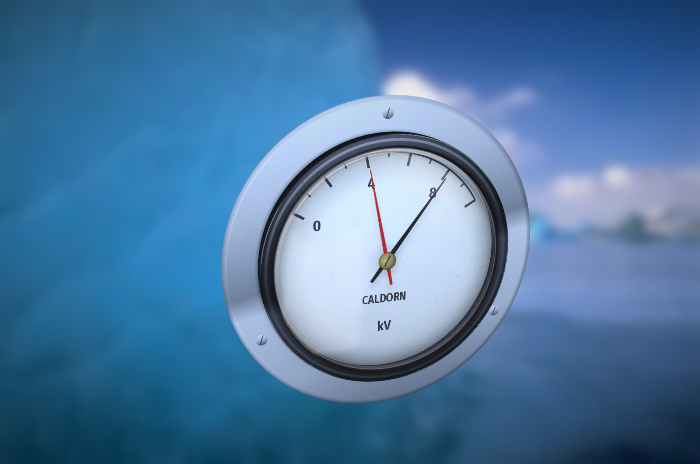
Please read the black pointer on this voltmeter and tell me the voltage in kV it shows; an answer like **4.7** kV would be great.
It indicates **8** kV
